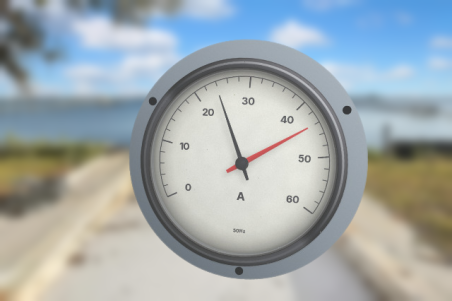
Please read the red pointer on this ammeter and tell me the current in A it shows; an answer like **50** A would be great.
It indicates **44** A
